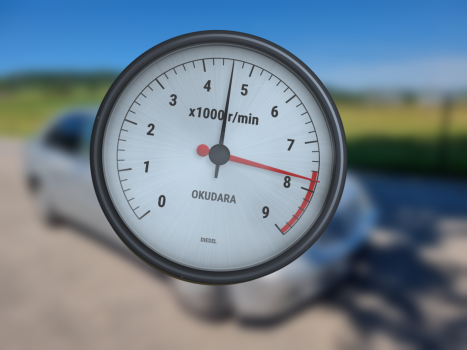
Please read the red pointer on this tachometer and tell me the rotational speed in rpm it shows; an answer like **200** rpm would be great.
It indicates **7800** rpm
